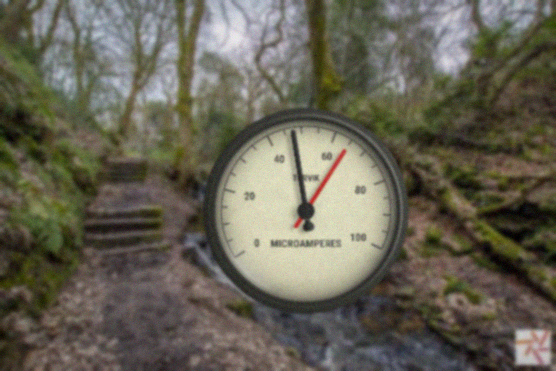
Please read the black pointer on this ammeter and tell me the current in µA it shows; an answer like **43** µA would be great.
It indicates **47.5** µA
